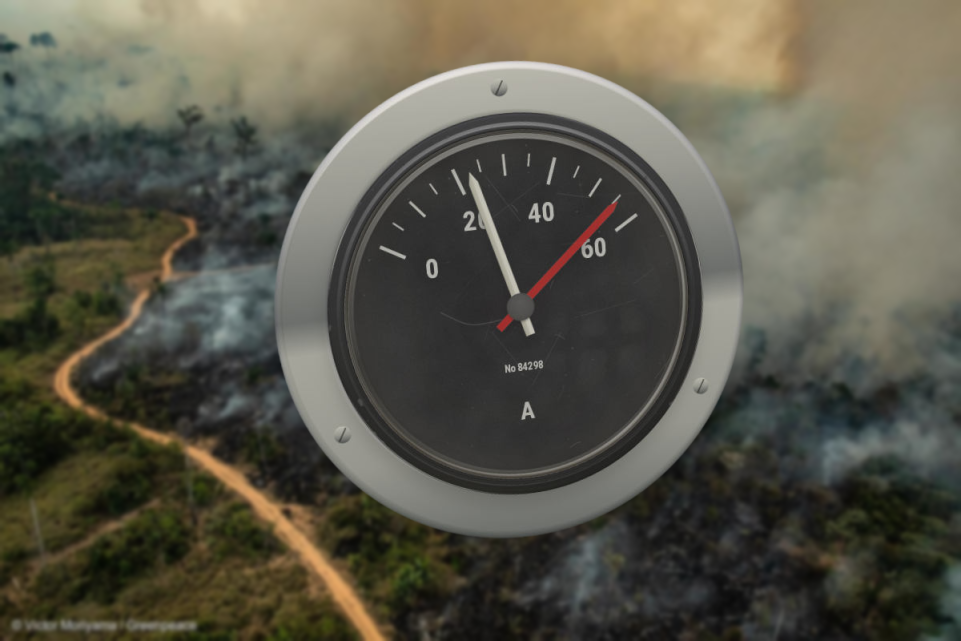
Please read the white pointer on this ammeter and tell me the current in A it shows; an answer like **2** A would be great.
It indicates **22.5** A
